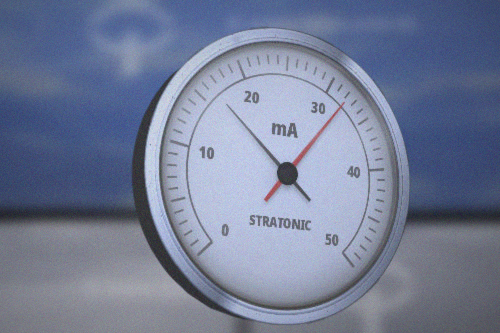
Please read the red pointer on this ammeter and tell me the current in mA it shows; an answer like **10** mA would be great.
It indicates **32** mA
